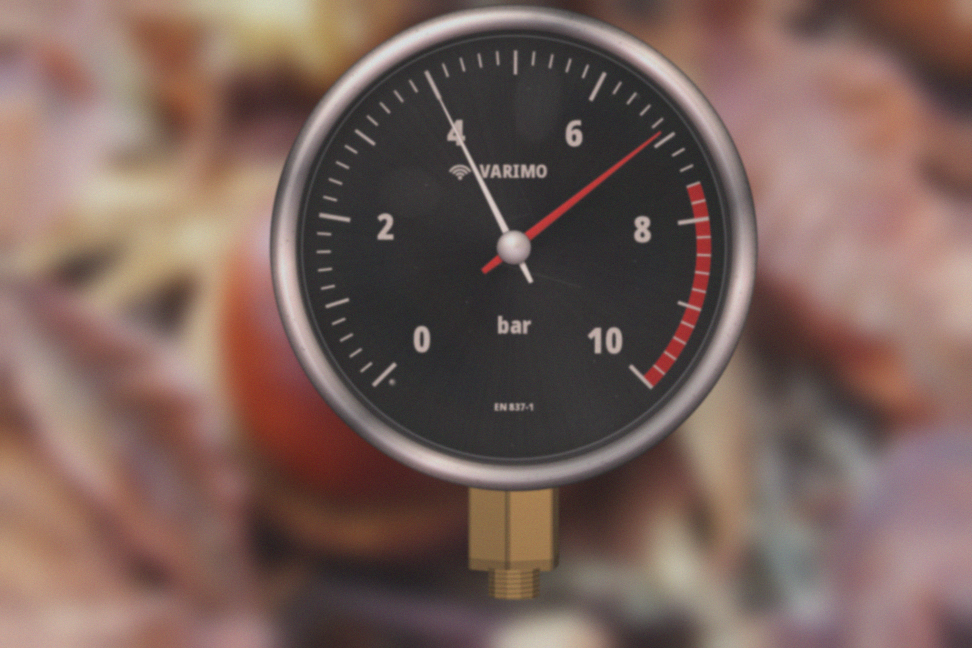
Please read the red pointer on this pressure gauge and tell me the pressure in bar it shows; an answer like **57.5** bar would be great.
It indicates **6.9** bar
